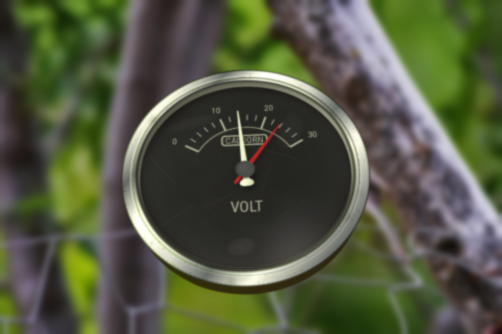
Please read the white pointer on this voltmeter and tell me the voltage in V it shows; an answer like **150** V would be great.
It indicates **14** V
